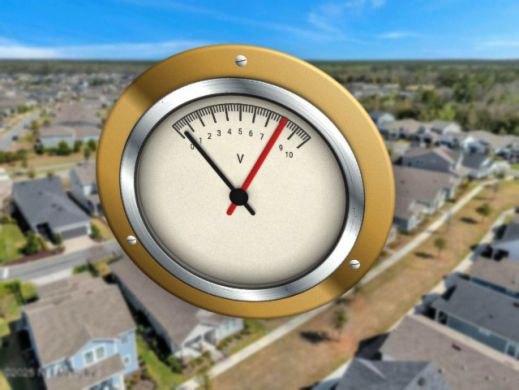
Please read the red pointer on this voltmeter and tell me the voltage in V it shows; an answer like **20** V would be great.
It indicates **8** V
